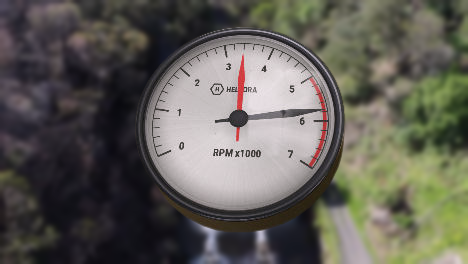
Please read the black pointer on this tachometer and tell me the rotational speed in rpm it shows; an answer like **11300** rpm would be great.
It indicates **5800** rpm
